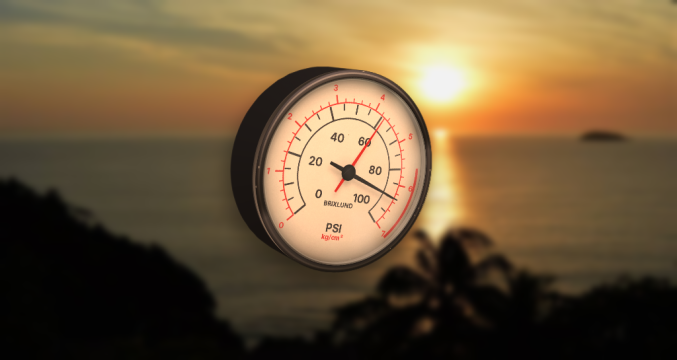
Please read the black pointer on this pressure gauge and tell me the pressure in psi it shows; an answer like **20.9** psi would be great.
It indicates **90** psi
